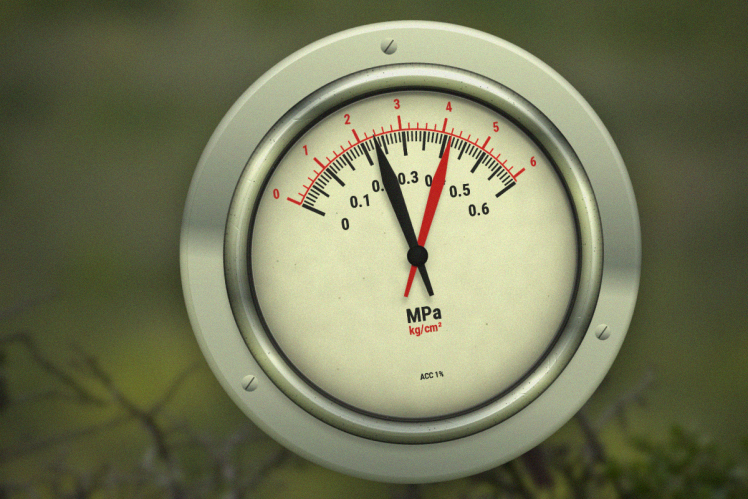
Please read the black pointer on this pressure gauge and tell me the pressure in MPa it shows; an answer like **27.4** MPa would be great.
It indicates **0.23** MPa
